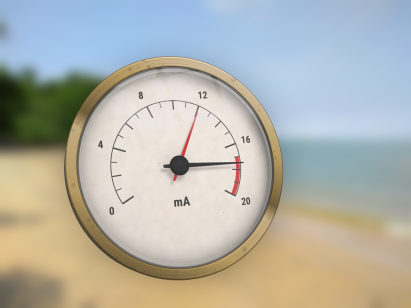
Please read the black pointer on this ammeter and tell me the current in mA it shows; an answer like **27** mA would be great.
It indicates **17.5** mA
